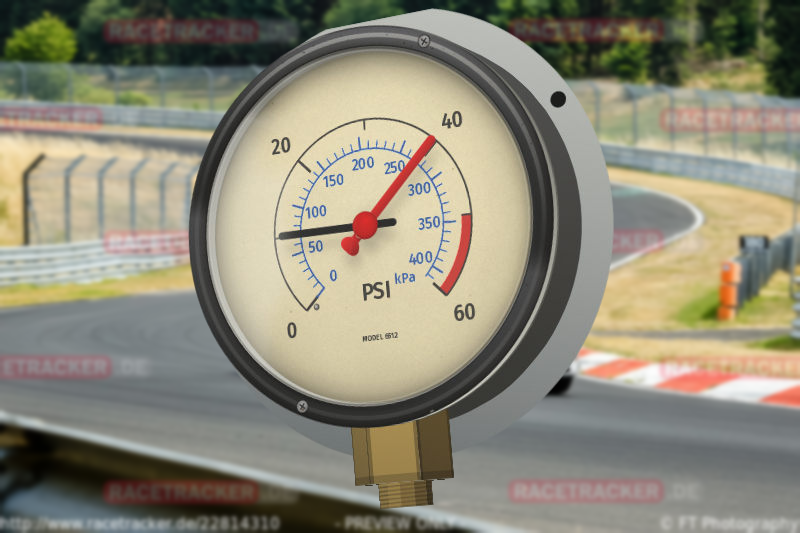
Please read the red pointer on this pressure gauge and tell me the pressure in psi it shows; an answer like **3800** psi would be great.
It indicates **40** psi
